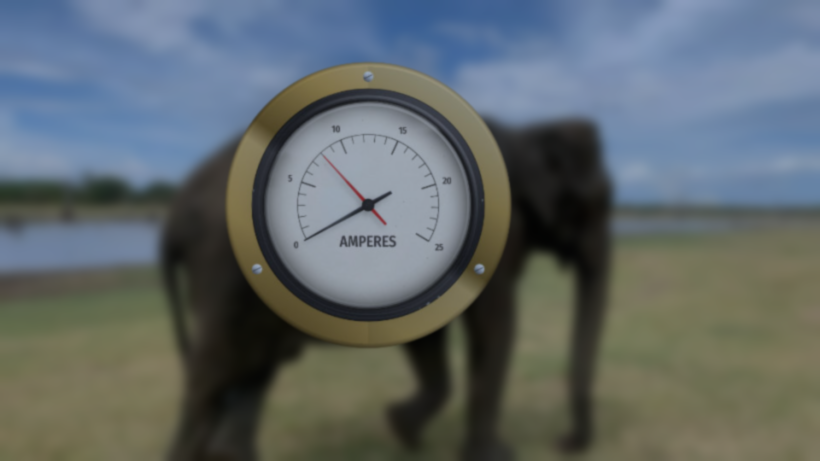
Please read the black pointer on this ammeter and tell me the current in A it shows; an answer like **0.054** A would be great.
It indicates **0** A
